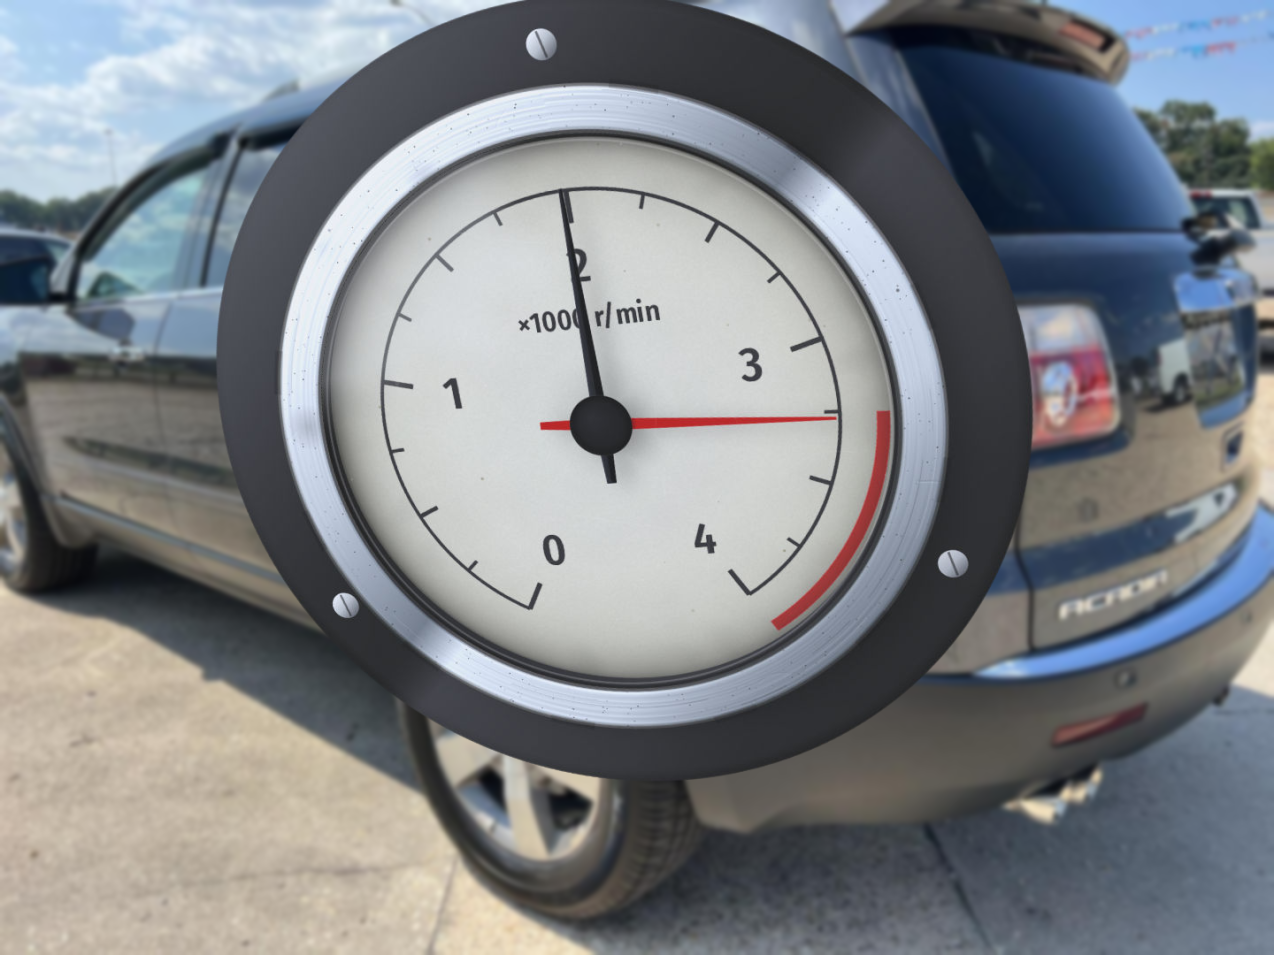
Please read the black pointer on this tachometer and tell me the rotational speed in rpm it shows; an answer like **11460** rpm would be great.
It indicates **2000** rpm
